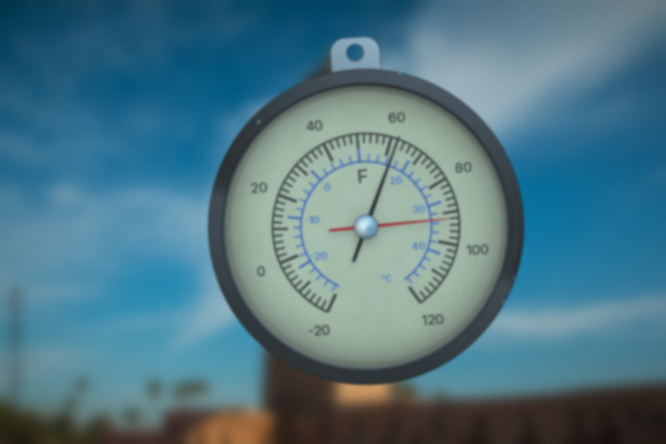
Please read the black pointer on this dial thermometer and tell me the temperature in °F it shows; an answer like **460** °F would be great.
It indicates **62** °F
